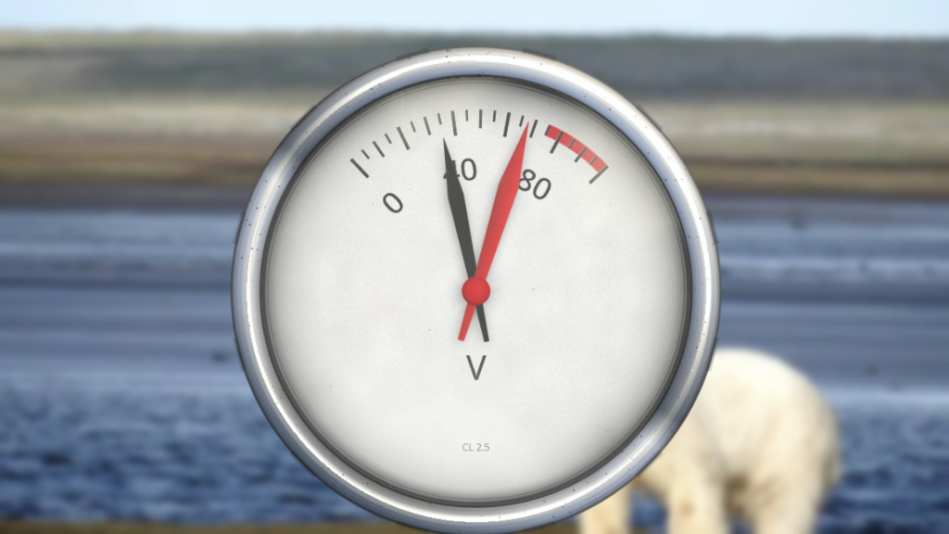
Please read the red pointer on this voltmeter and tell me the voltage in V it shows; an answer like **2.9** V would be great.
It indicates **67.5** V
